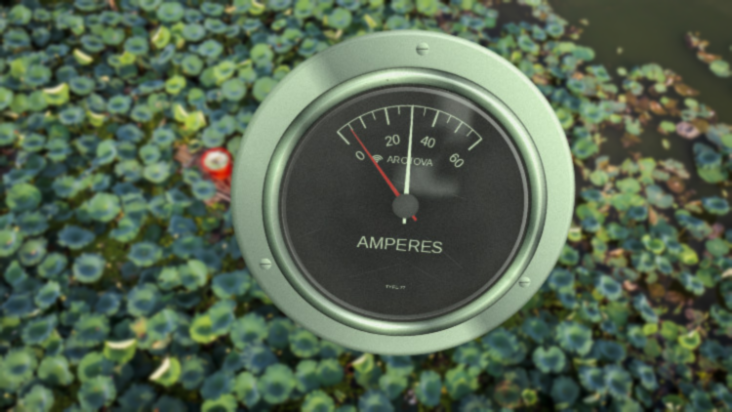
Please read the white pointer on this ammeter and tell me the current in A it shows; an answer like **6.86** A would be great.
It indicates **30** A
